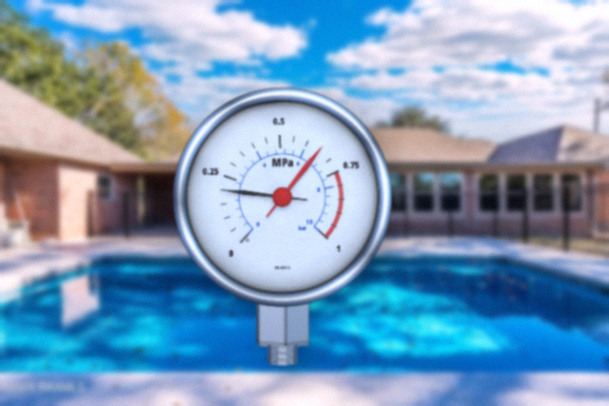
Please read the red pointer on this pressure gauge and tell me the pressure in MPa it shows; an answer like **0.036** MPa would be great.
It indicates **0.65** MPa
